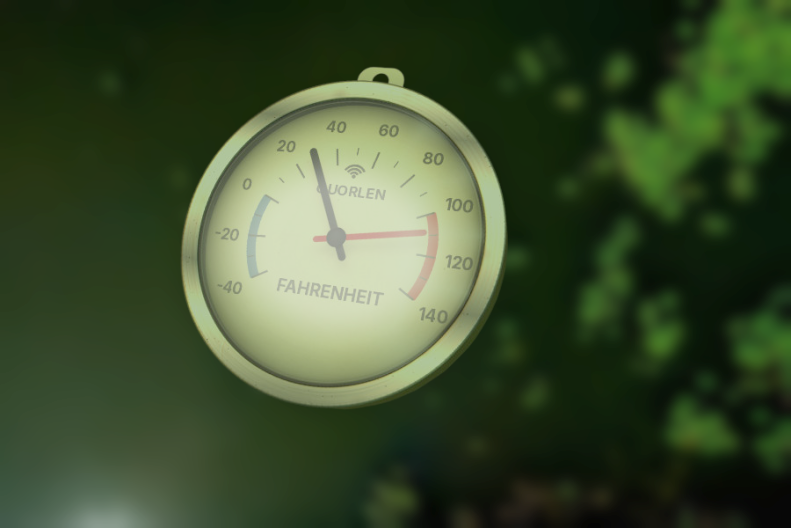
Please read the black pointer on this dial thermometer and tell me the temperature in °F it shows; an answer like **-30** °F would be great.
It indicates **30** °F
